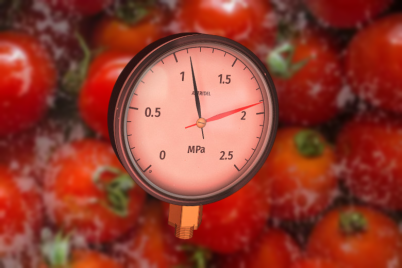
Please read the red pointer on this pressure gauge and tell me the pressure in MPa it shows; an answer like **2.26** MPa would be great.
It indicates **1.9** MPa
